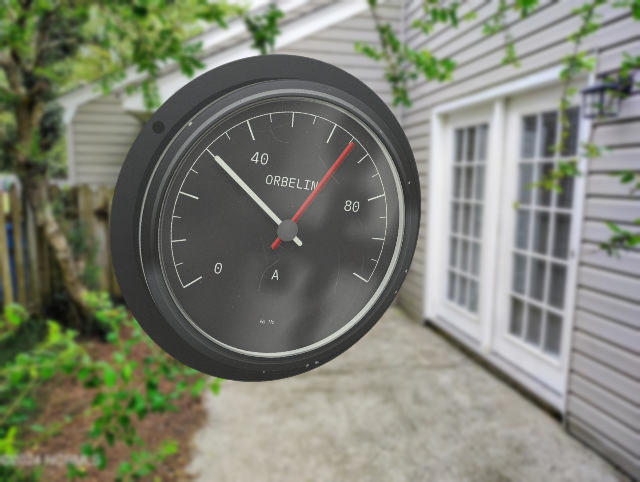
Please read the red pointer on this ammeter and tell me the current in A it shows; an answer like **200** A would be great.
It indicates **65** A
